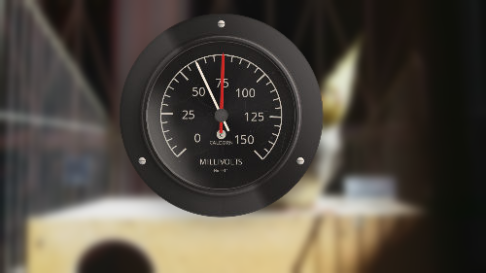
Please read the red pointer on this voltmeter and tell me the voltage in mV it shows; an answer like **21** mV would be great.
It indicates **75** mV
